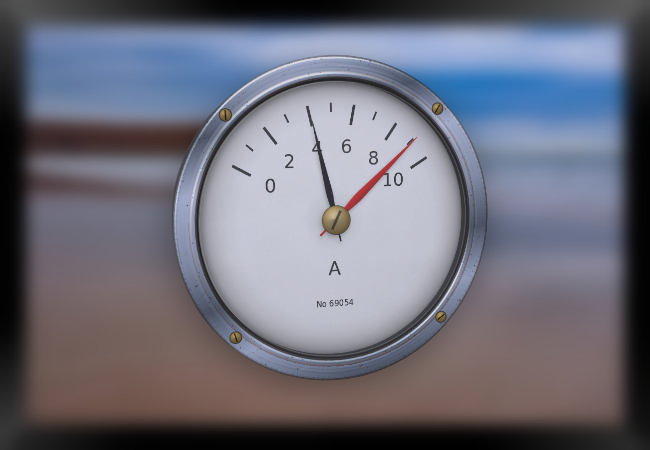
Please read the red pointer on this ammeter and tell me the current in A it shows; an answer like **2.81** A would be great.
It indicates **9** A
